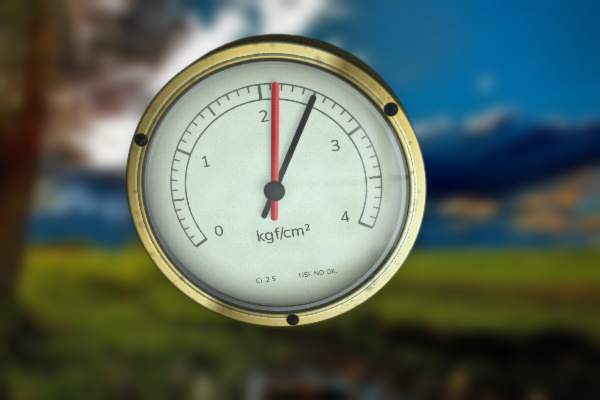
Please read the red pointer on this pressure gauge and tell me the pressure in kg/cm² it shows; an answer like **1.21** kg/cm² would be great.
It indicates **2.15** kg/cm²
